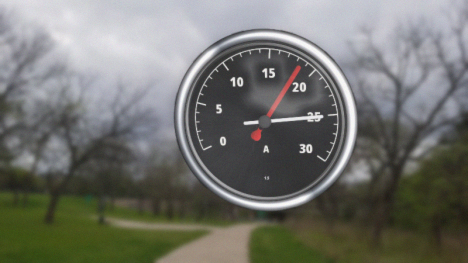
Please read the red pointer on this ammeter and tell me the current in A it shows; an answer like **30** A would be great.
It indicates **18.5** A
